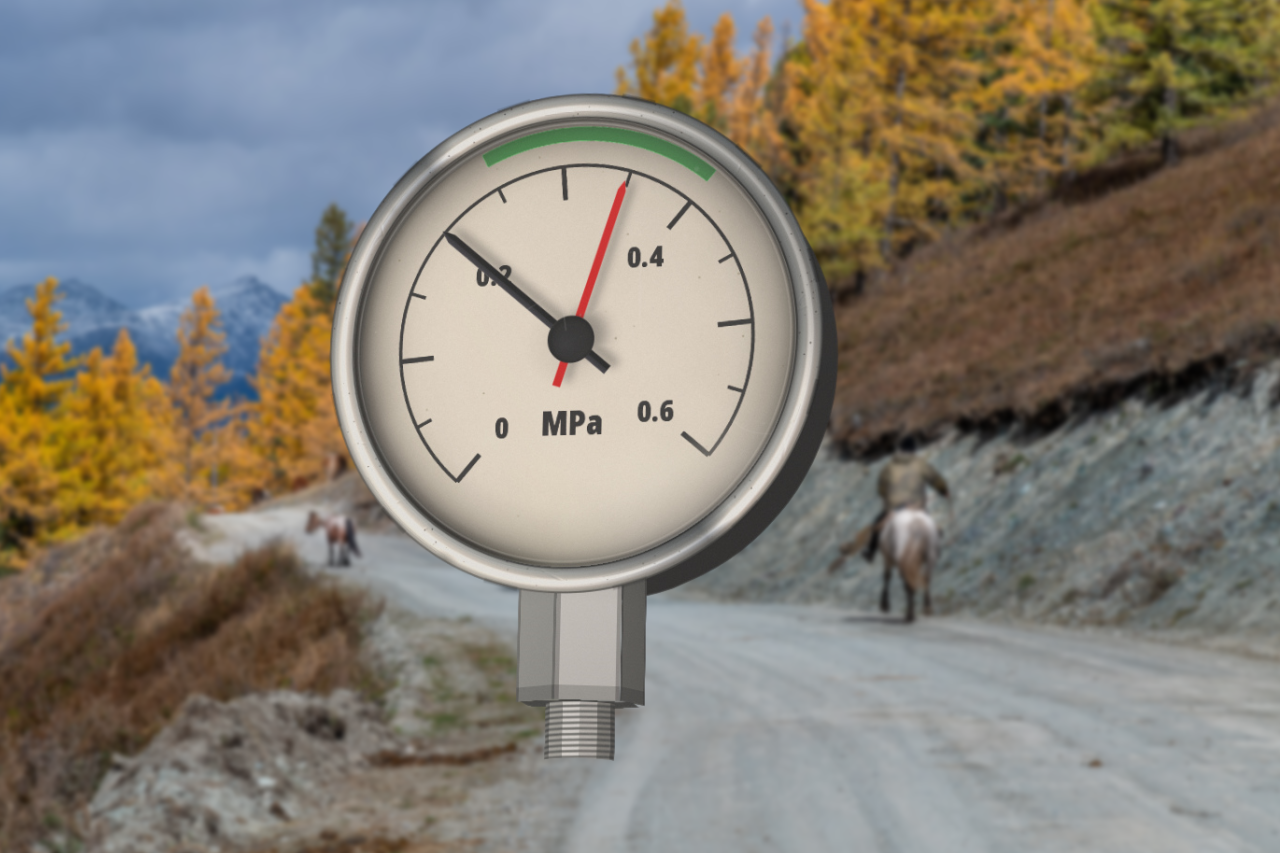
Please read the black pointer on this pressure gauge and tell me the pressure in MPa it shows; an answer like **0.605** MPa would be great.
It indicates **0.2** MPa
